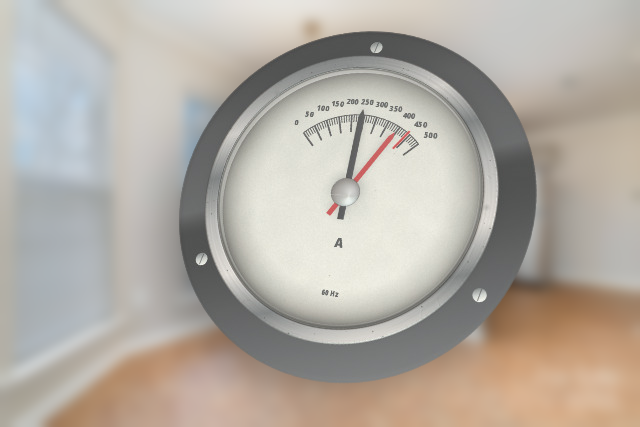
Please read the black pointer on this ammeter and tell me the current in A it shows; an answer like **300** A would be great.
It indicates **250** A
